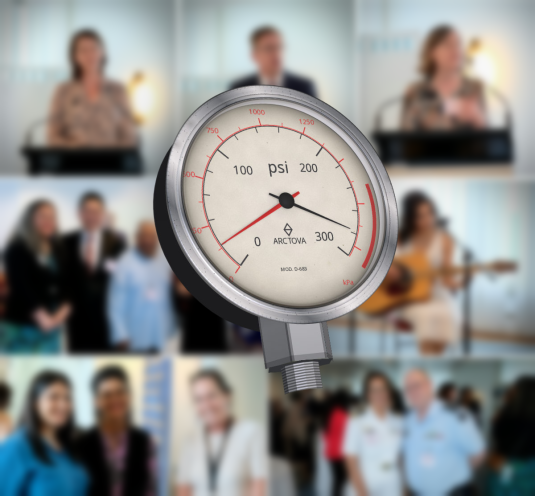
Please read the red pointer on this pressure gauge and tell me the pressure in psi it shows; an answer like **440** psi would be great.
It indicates **20** psi
